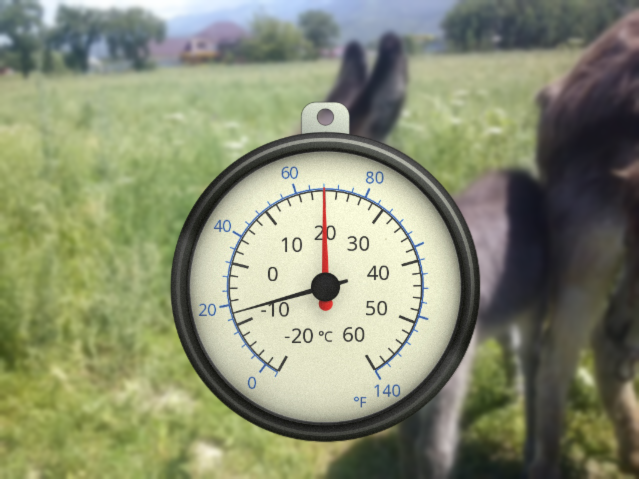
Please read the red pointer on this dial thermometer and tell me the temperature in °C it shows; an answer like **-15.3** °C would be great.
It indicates **20** °C
